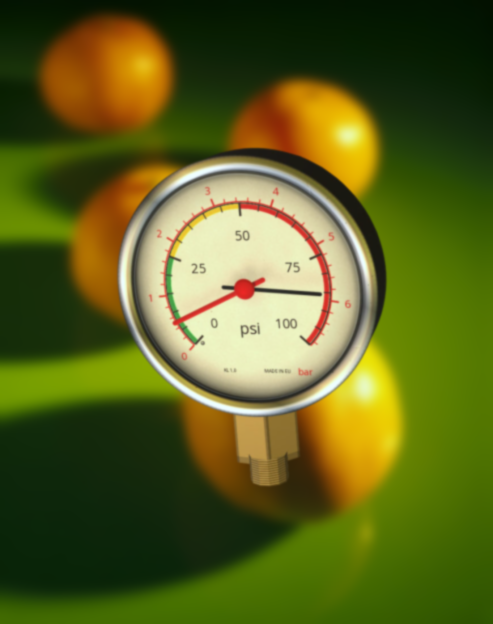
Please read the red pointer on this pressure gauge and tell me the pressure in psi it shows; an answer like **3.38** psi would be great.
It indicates **7.5** psi
